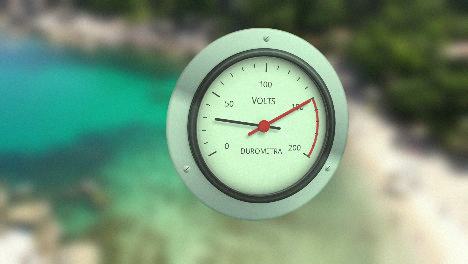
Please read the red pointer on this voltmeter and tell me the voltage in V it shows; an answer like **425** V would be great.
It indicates **150** V
